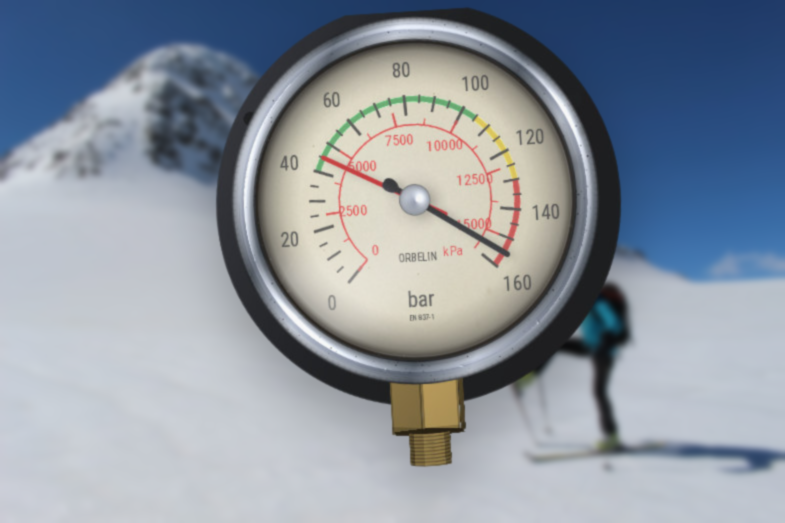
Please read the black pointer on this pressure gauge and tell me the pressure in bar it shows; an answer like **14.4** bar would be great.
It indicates **155** bar
